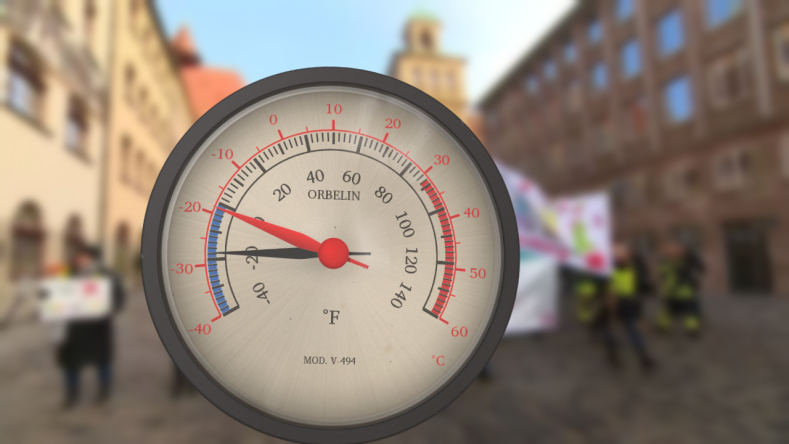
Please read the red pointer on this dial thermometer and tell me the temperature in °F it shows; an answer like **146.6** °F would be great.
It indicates **-2** °F
